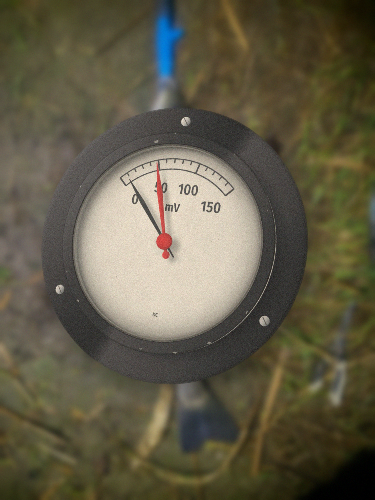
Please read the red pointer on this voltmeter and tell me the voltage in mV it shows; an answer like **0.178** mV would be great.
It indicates **50** mV
